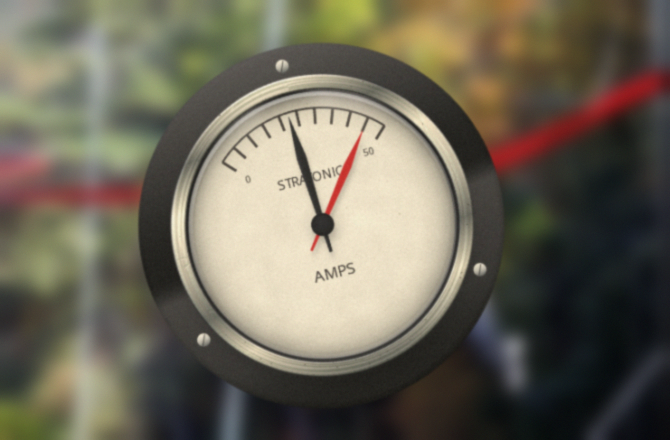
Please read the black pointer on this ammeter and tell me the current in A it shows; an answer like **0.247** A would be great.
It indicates **22.5** A
